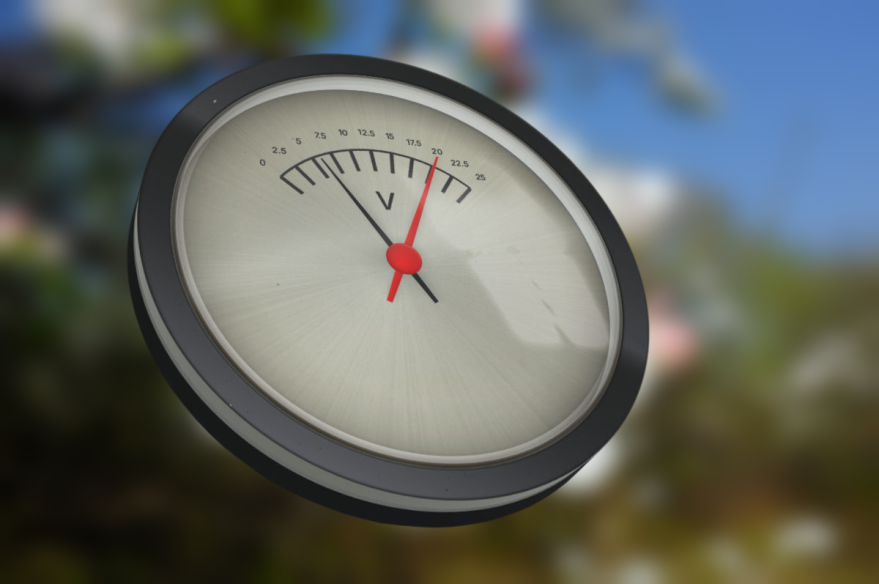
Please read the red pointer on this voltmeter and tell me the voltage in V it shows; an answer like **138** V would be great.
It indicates **20** V
